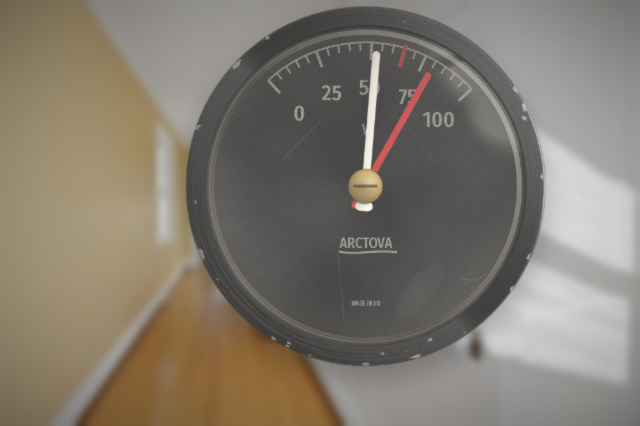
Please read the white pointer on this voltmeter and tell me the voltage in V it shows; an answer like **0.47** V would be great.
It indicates **52.5** V
